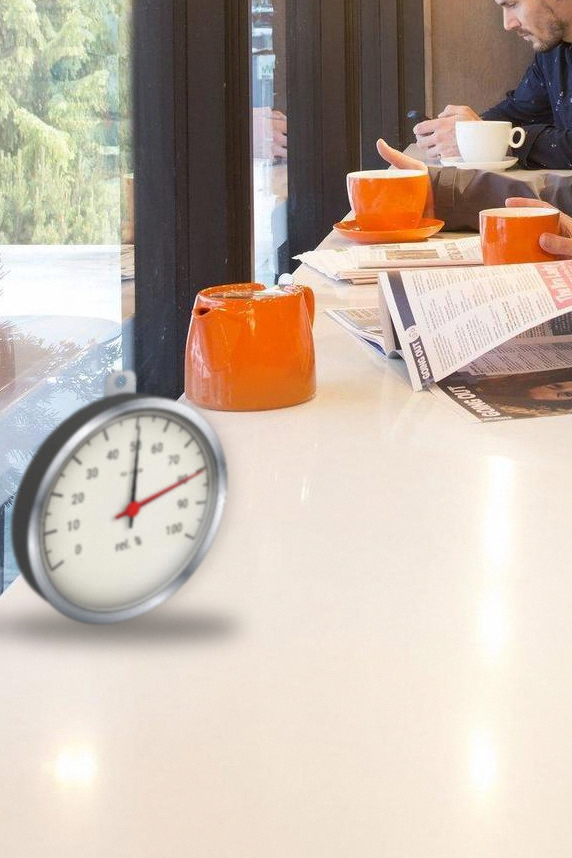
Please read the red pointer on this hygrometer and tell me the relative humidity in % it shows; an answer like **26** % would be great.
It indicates **80** %
